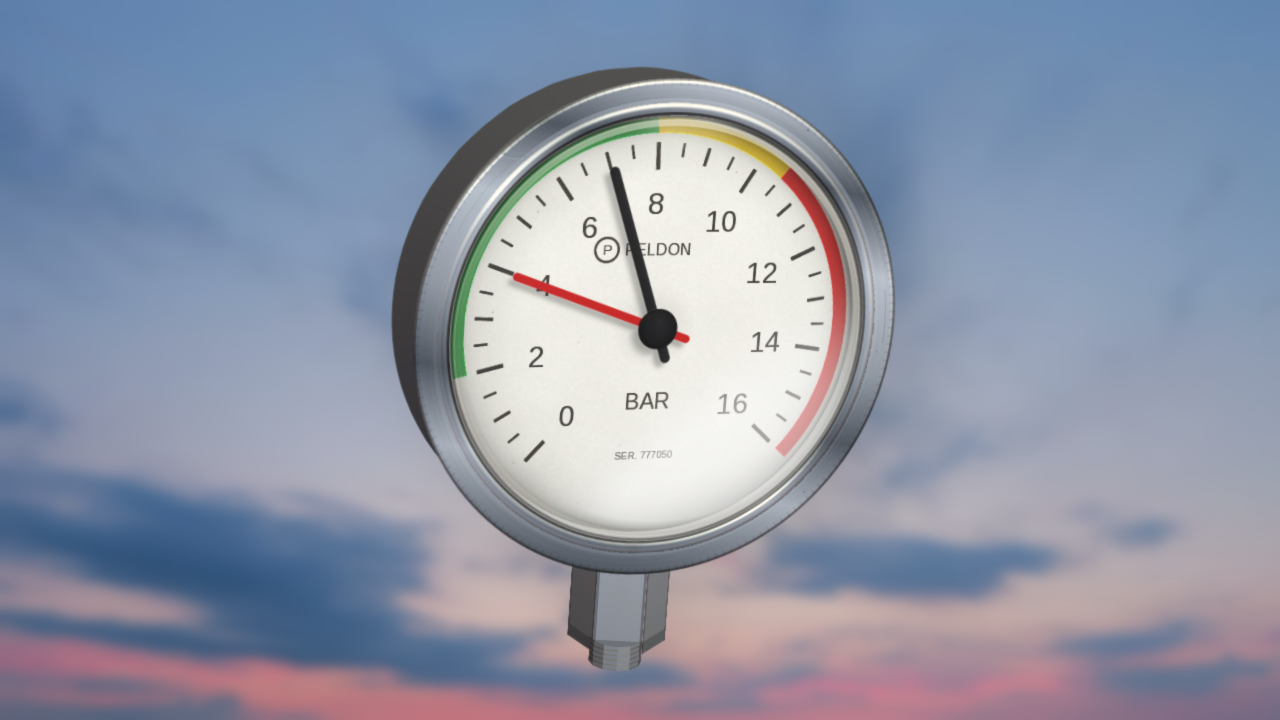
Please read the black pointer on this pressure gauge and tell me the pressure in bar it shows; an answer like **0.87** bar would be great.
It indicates **7** bar
